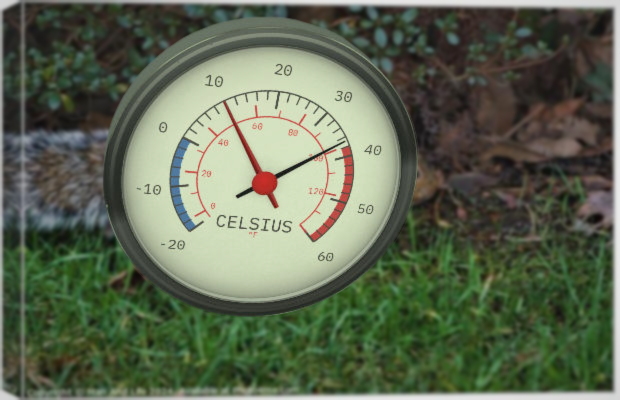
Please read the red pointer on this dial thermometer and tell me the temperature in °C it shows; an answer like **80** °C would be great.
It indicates **10** °C
